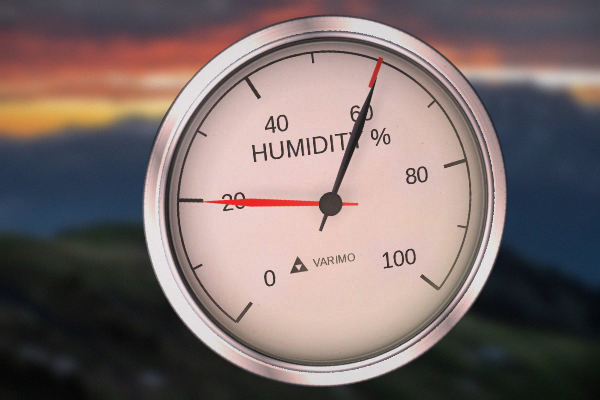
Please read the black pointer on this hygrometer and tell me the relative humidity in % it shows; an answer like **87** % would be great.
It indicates **60** %
